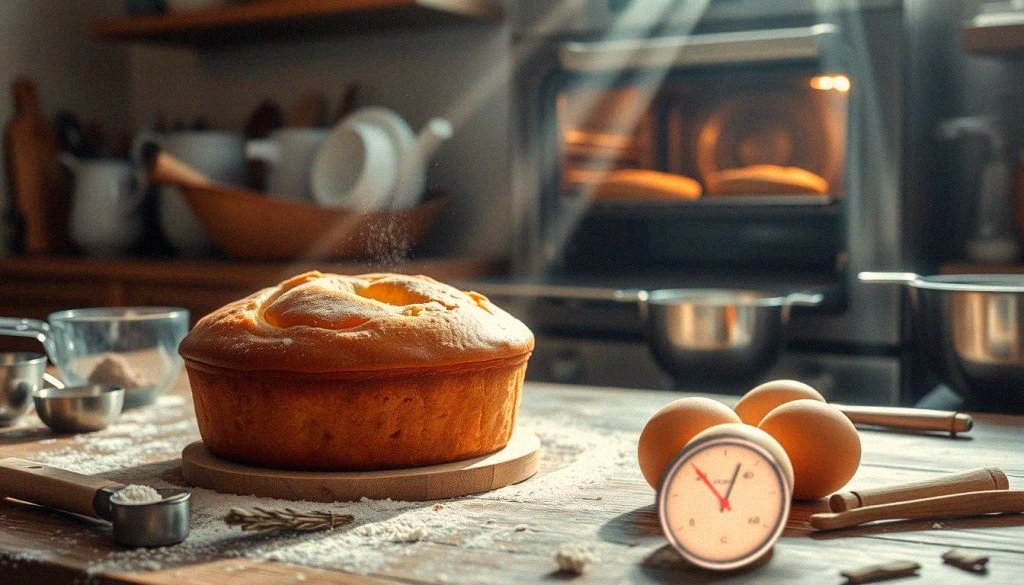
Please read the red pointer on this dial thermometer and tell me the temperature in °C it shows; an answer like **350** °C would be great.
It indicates **20** °C
